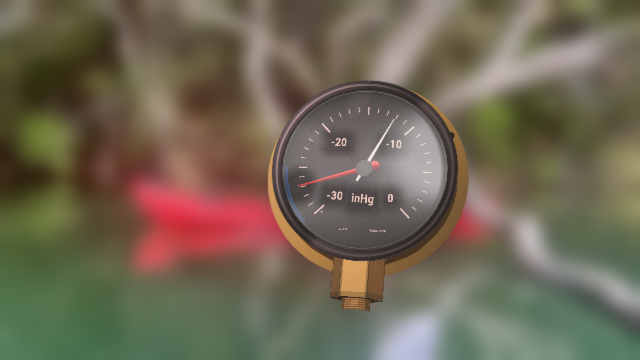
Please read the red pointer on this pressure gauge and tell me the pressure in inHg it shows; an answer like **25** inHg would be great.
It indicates **-27** inHg
